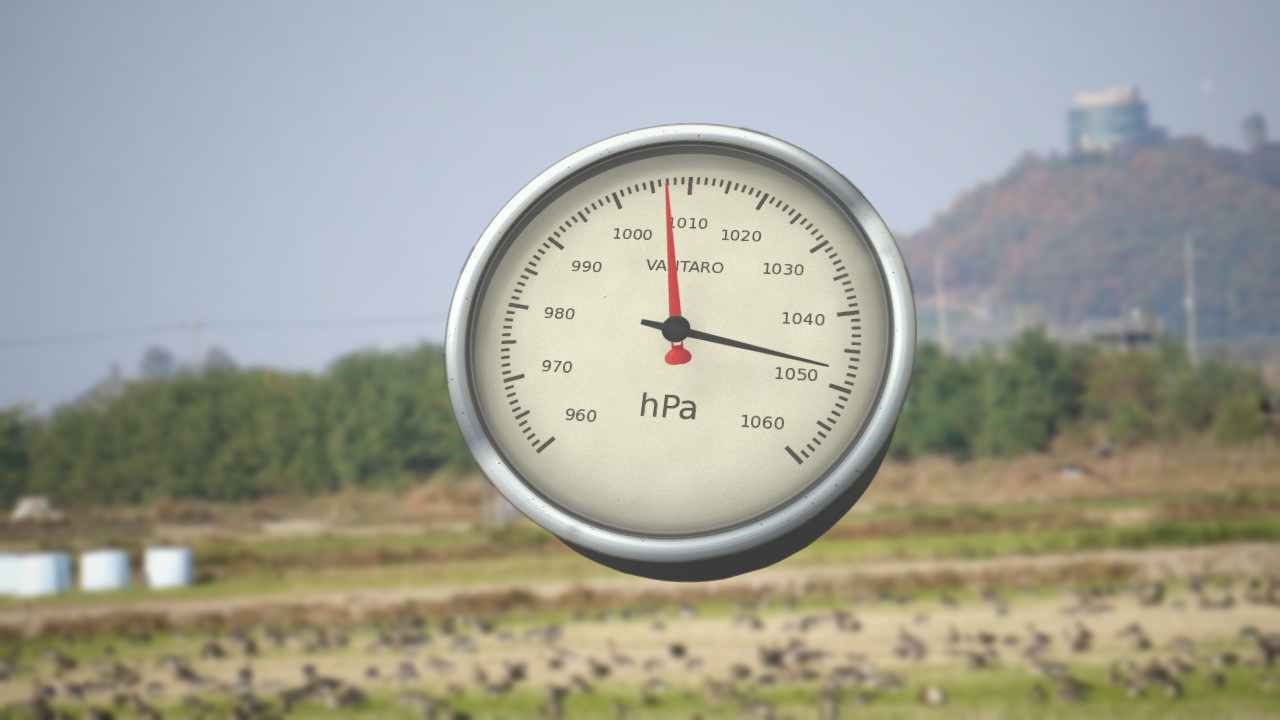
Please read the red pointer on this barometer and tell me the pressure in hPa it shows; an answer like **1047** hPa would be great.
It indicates **1007** hPa
